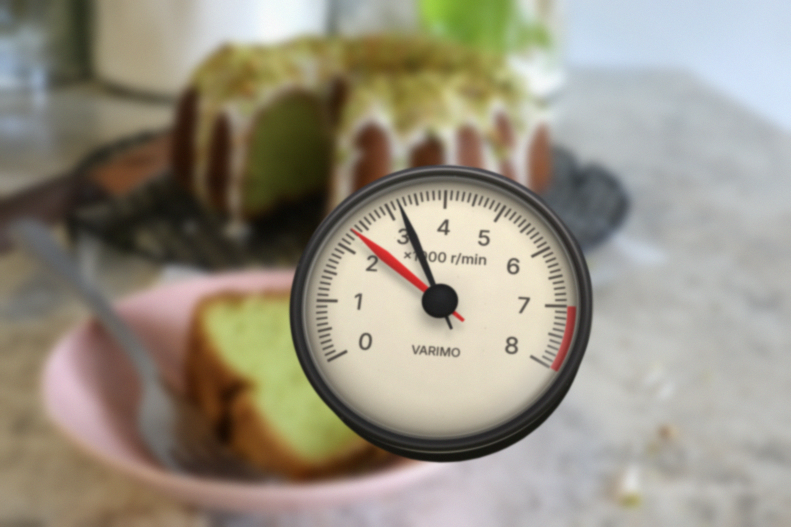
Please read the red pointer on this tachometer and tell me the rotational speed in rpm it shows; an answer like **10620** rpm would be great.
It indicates **2300** rpm
